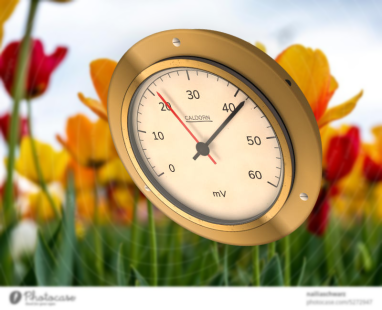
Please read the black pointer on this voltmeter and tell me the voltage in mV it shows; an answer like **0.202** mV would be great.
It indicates **42** mV
